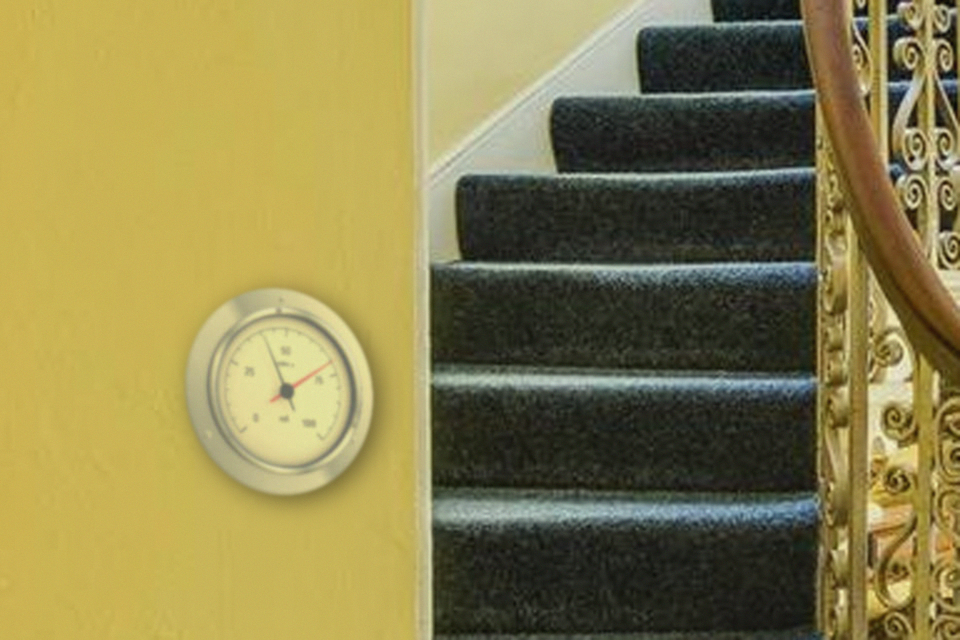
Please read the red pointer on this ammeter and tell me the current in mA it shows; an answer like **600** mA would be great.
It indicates **70** mA
